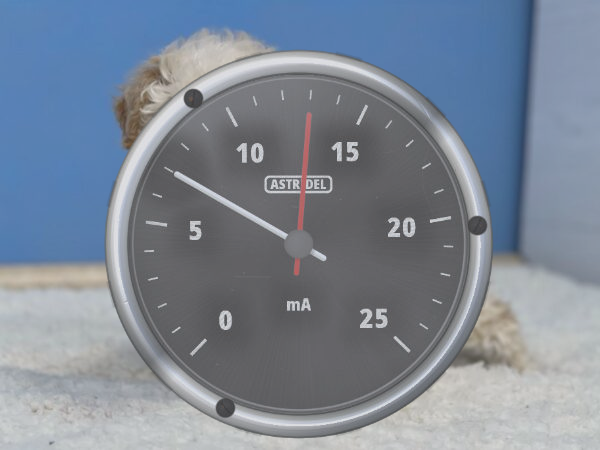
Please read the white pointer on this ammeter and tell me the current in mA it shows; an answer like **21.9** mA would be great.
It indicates **7** mA
